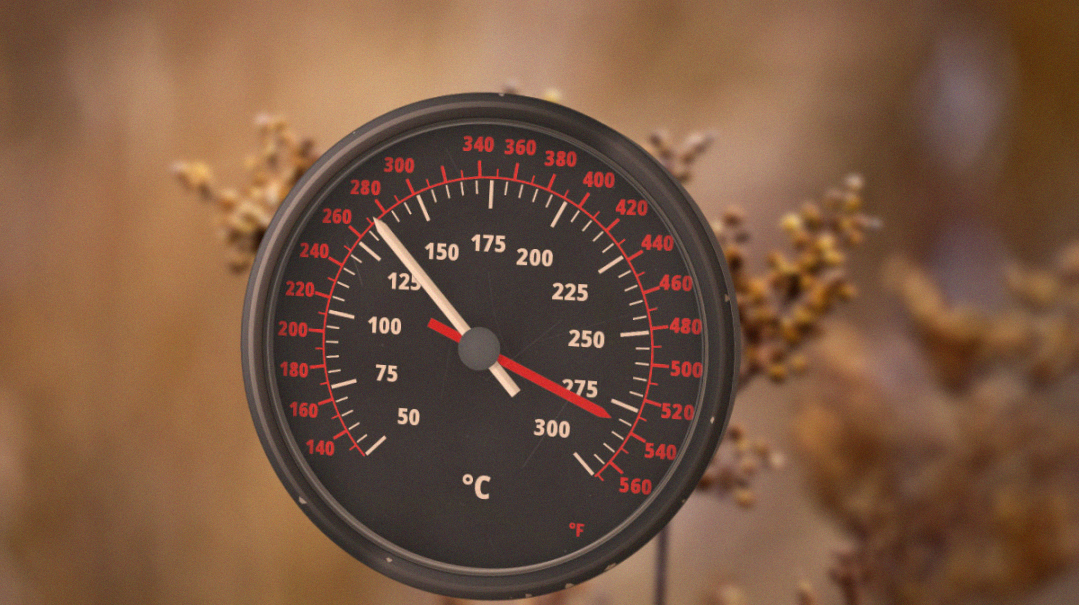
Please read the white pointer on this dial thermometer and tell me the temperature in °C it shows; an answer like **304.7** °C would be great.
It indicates **135** °C
